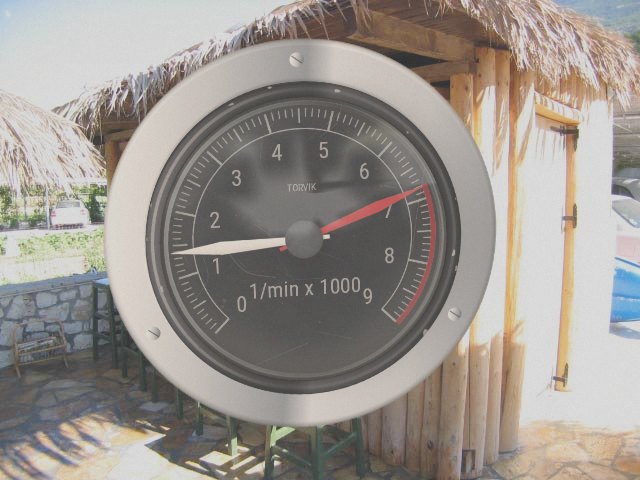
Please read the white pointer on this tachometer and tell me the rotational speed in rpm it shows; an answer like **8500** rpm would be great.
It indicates **1400** rpm
